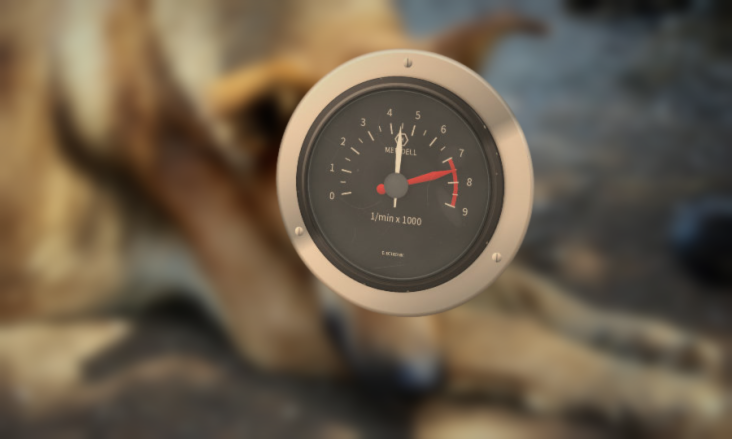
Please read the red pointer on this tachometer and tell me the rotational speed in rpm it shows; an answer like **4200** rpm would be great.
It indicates **7500** rpm
